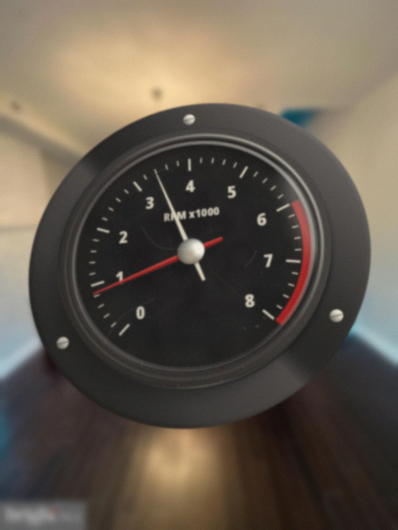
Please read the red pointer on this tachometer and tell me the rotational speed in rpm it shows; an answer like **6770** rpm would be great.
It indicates **800** rpm
